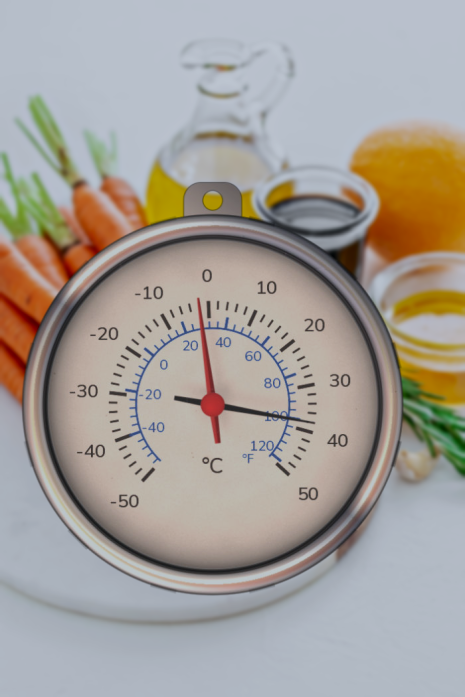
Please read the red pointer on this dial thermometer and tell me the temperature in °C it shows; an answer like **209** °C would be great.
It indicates **-2** °C
